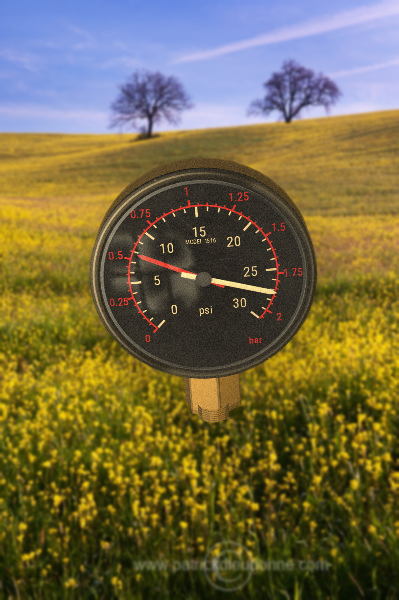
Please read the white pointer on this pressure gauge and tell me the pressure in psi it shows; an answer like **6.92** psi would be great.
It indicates **27** psi
